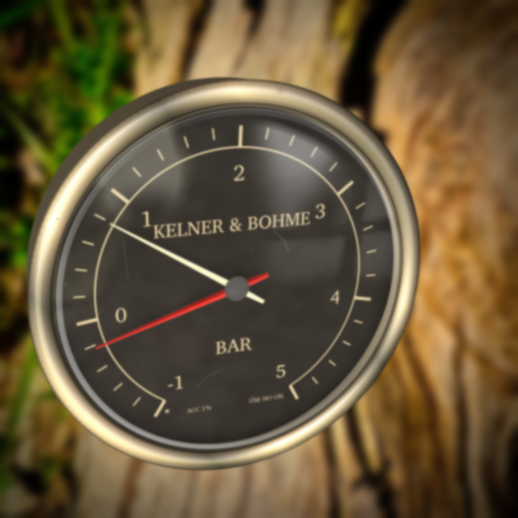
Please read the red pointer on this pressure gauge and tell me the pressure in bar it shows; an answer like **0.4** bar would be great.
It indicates **-0.2** bar
